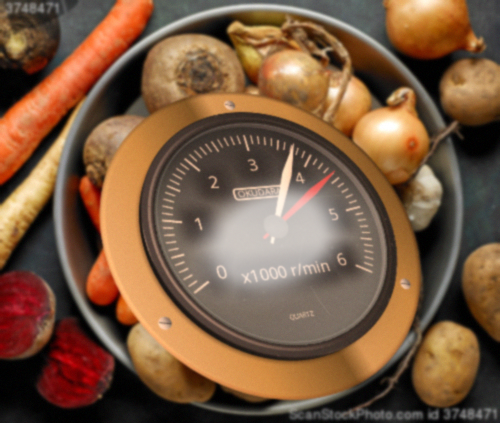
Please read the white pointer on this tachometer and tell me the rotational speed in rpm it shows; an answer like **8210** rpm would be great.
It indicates **3700** rpm
